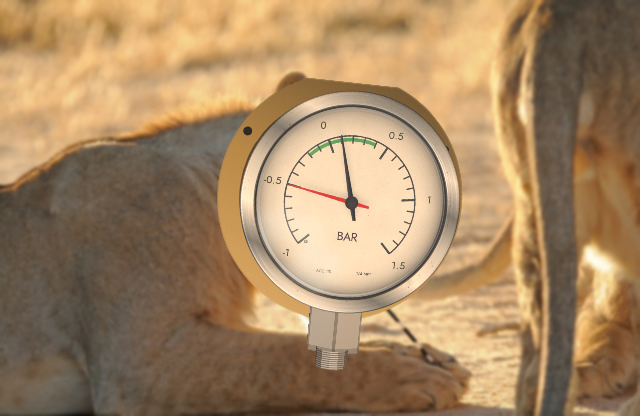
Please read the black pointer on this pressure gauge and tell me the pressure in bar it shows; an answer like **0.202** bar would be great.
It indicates **0.1** bar
